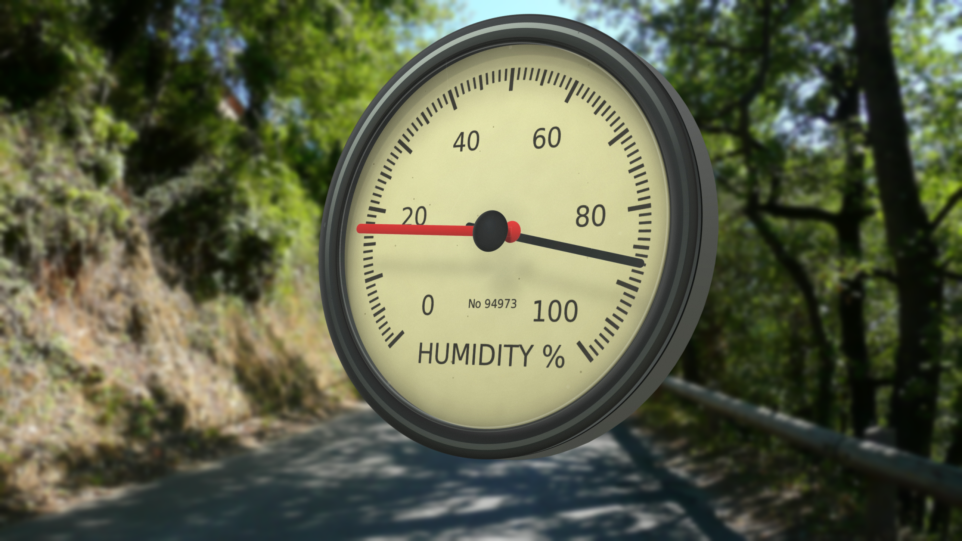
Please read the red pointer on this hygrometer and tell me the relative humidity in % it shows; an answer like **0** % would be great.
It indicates **17** %
